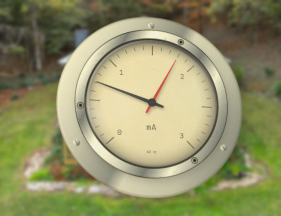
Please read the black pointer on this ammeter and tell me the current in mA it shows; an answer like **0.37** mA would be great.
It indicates **0.7** mA
